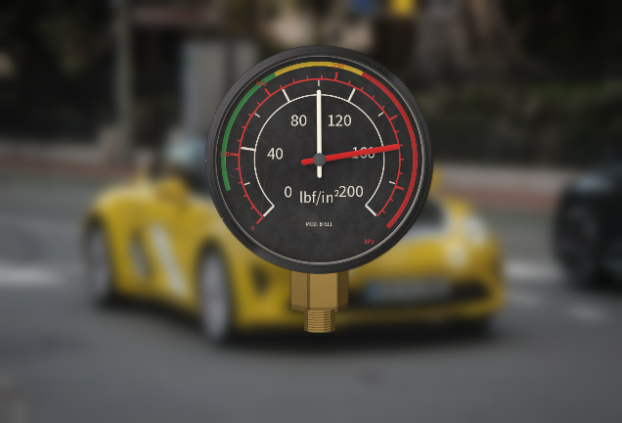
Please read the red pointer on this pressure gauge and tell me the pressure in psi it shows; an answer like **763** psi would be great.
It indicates **160** psi
